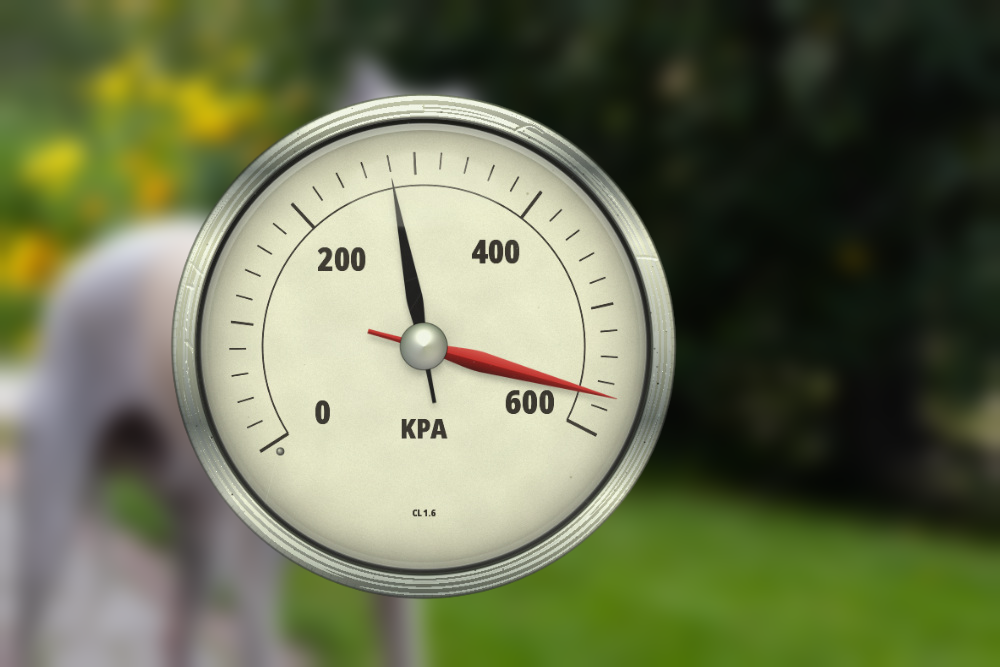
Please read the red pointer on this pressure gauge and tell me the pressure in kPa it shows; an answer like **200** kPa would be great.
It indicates **570** kPa
